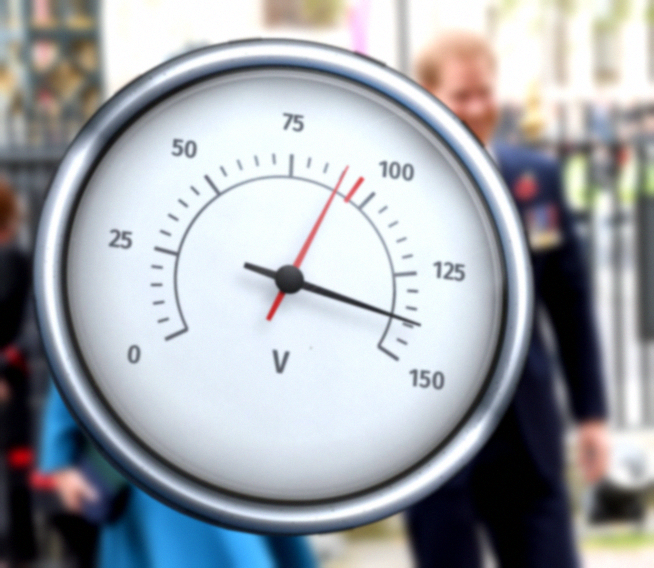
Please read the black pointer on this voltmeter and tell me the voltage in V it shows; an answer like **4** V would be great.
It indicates **140** V
